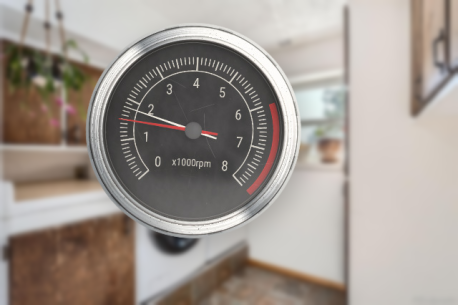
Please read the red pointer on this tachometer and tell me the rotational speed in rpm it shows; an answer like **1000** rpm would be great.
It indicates **1500** rpm
